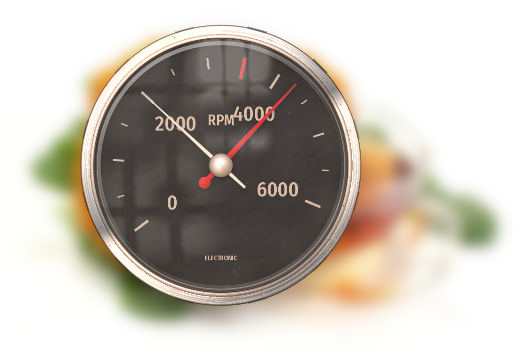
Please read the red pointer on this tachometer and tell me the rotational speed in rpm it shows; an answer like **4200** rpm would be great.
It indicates **4250** rpm
